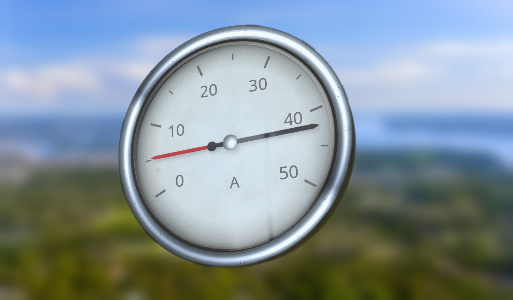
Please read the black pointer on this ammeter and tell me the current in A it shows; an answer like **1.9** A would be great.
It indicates **42.5** A
